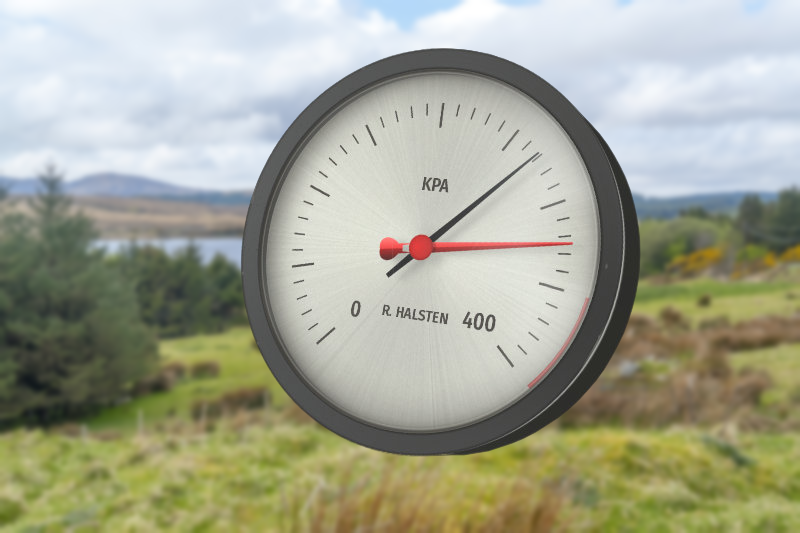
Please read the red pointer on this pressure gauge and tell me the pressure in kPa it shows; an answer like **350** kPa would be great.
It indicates **325** kPa
